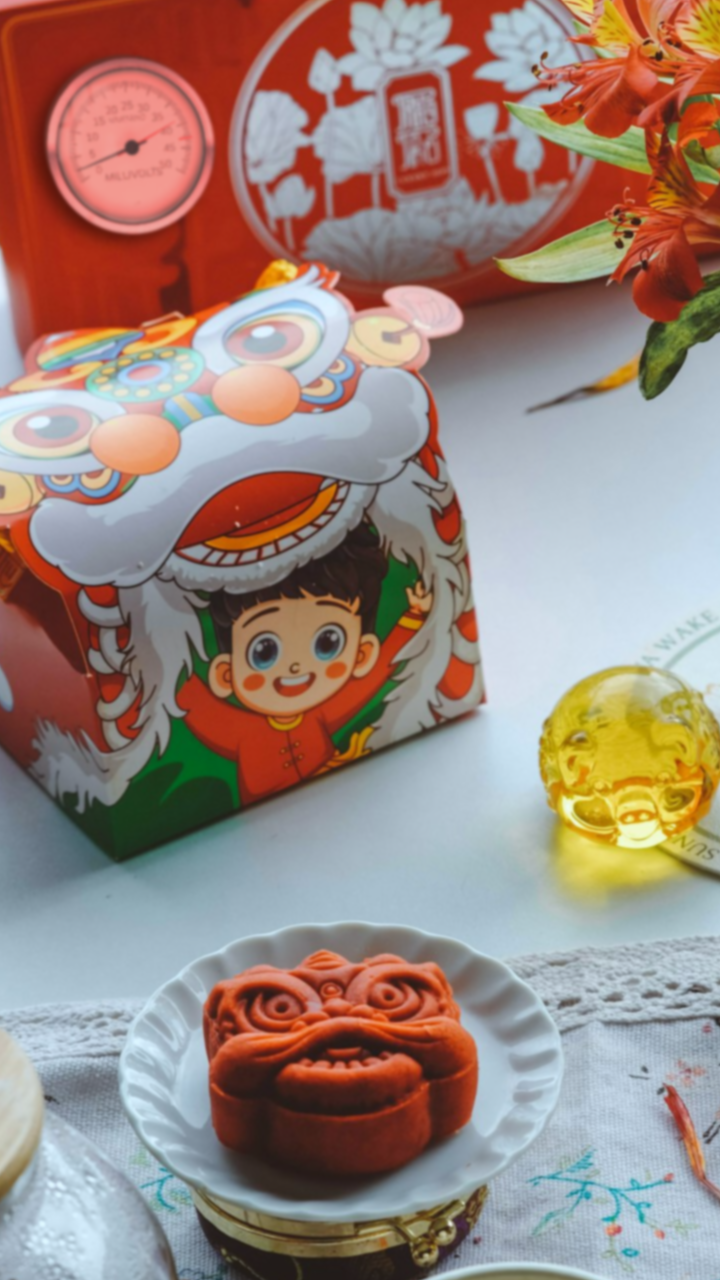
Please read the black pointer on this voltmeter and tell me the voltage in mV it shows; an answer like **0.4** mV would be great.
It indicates **2.5** mV
